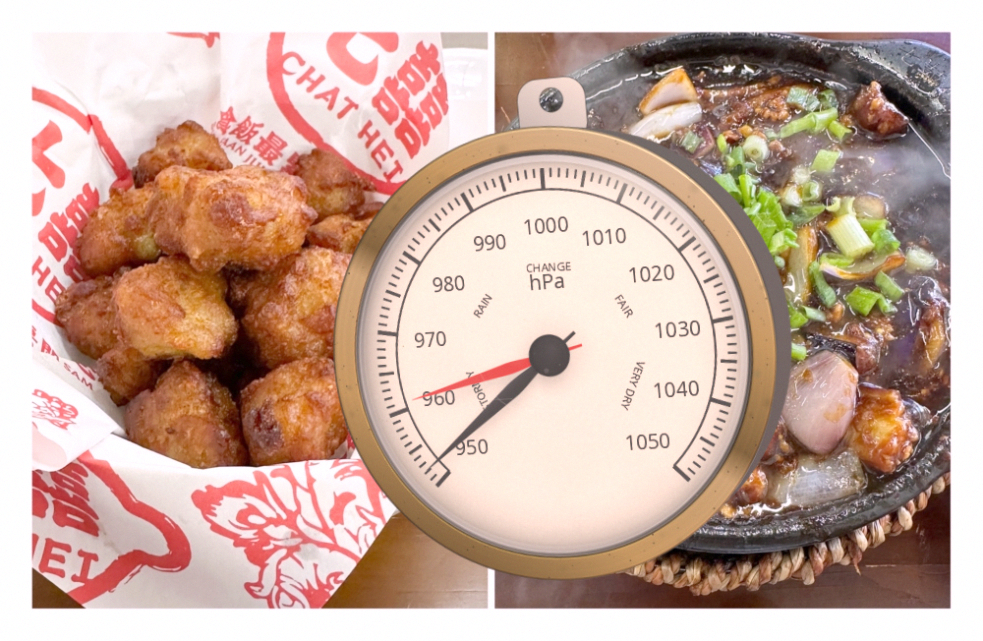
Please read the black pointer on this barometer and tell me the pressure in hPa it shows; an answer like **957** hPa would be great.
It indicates **952** hPa
